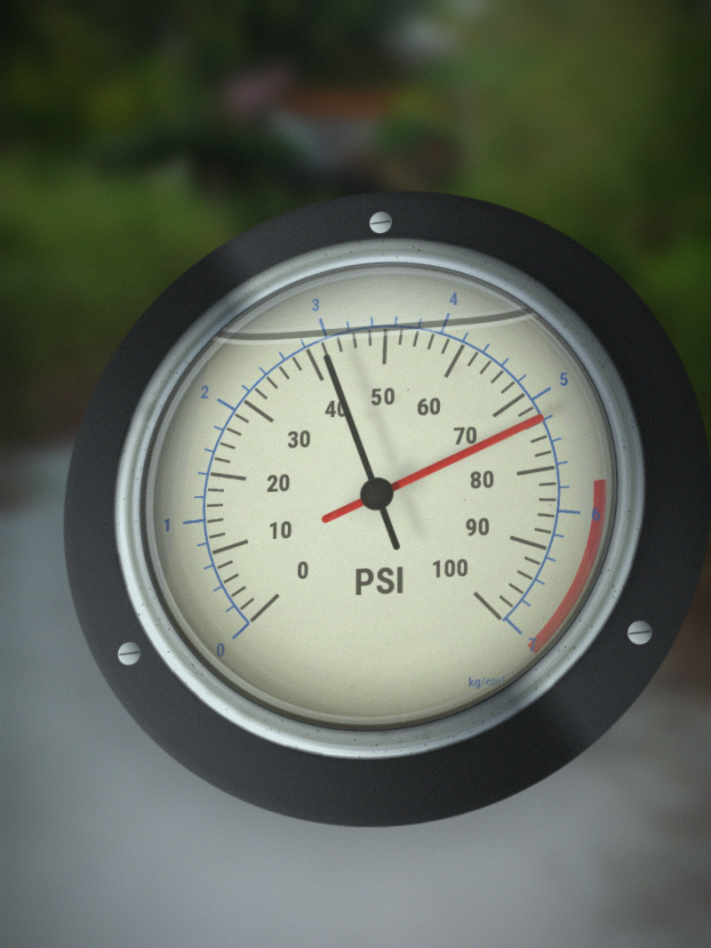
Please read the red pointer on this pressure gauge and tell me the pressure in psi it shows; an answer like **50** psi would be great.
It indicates **74** psi
